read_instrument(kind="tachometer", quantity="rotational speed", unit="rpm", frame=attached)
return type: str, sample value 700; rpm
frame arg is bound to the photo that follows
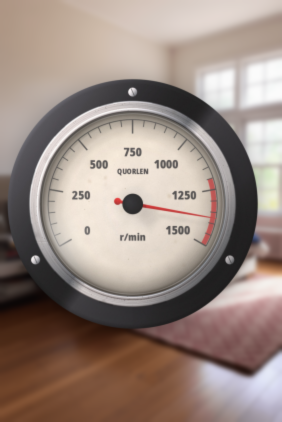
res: 1375; rpm
